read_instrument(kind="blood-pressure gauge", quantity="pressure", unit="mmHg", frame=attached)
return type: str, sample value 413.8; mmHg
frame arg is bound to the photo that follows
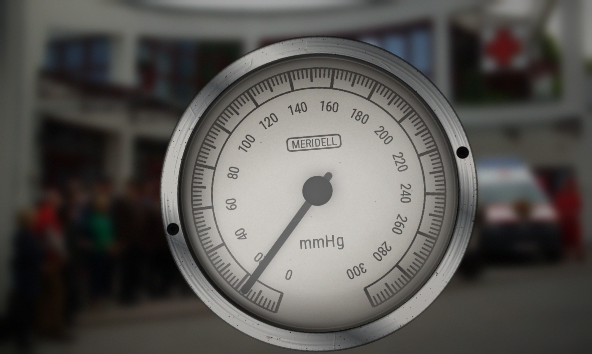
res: 16; mmHg
